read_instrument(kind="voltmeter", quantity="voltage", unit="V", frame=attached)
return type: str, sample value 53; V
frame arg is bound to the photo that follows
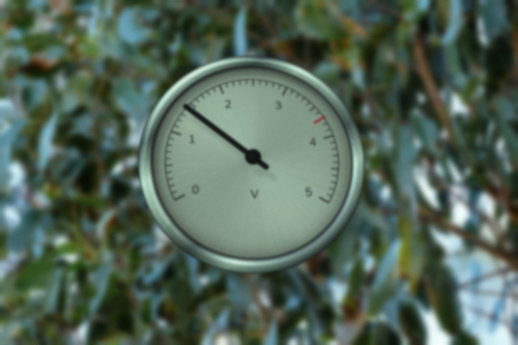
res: 1.4; V
